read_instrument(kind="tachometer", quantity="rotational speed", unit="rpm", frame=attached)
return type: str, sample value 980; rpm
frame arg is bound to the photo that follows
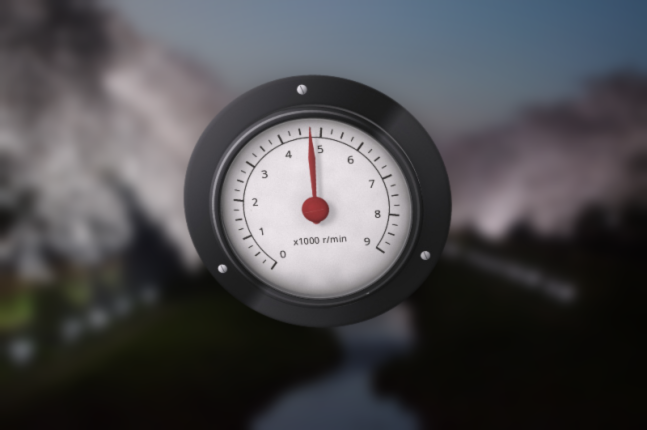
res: 4750; rpm
